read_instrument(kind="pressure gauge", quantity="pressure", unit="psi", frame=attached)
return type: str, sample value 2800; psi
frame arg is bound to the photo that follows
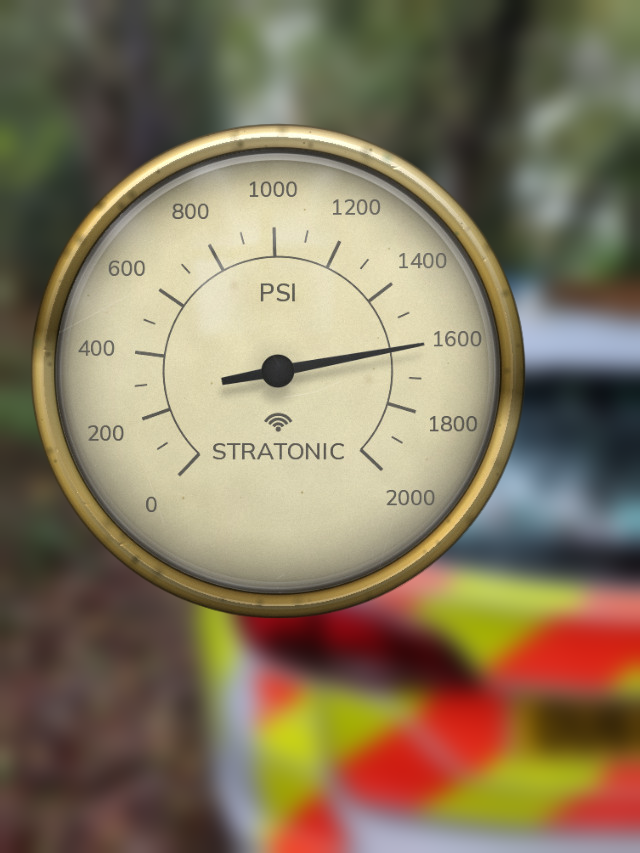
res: 1600; psi
